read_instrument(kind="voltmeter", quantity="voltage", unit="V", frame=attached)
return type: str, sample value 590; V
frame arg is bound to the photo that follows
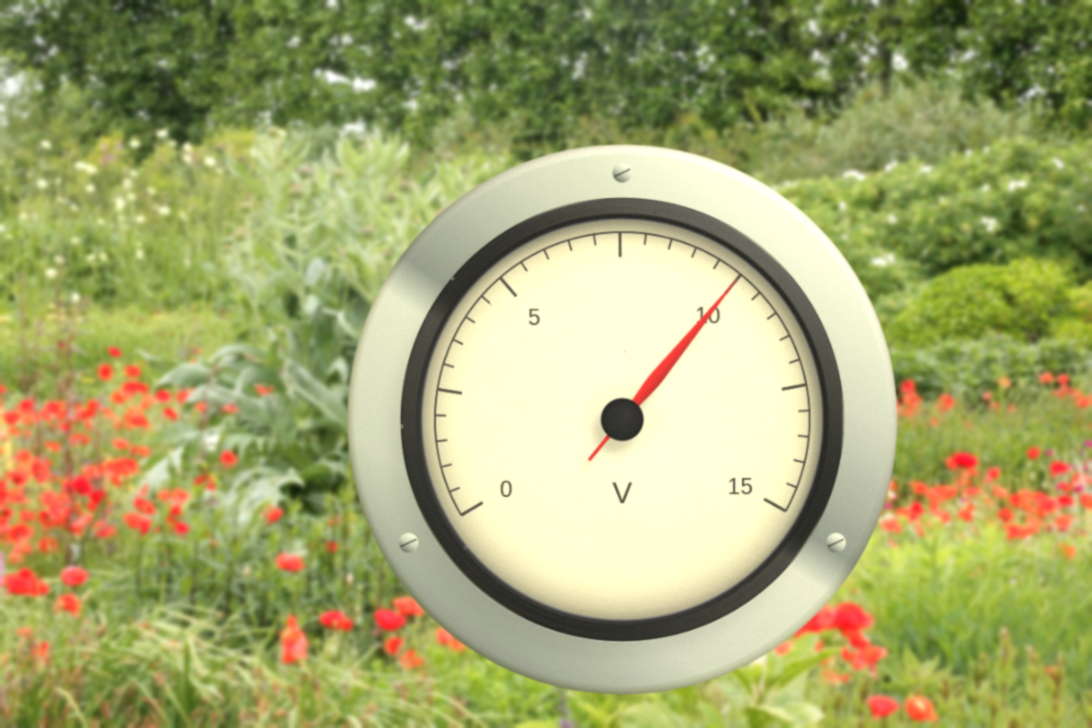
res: 10; V
